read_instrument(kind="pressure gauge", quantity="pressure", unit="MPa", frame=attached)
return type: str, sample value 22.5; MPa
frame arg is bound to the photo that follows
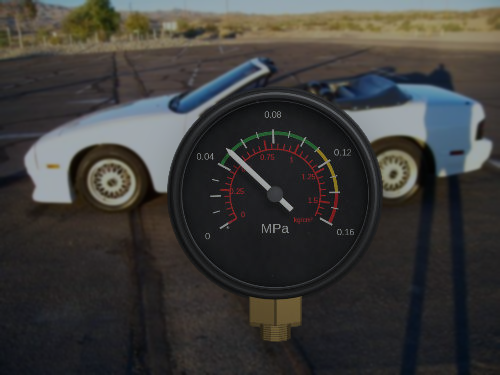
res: 0.05; MPa
